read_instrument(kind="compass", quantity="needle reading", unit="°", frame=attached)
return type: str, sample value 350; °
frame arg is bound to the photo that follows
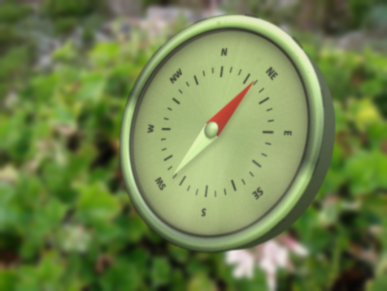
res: 40; °
